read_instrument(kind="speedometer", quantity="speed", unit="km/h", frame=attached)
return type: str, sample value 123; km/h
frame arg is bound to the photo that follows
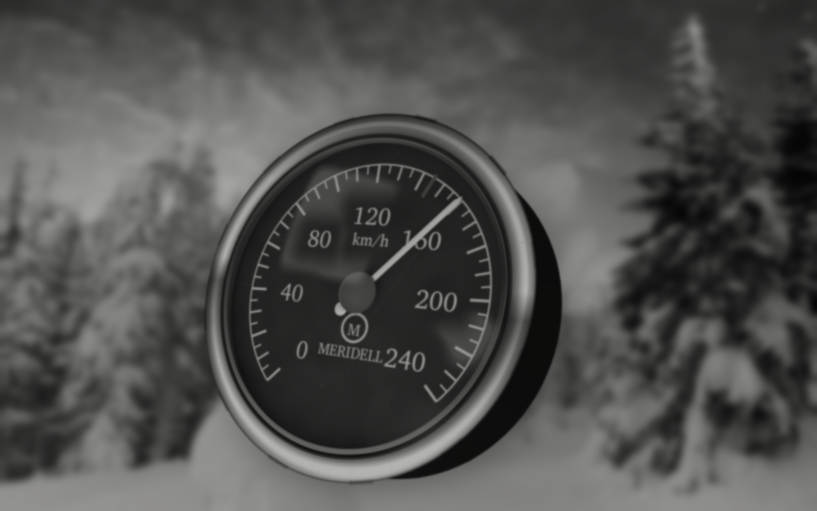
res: 160; km/h
